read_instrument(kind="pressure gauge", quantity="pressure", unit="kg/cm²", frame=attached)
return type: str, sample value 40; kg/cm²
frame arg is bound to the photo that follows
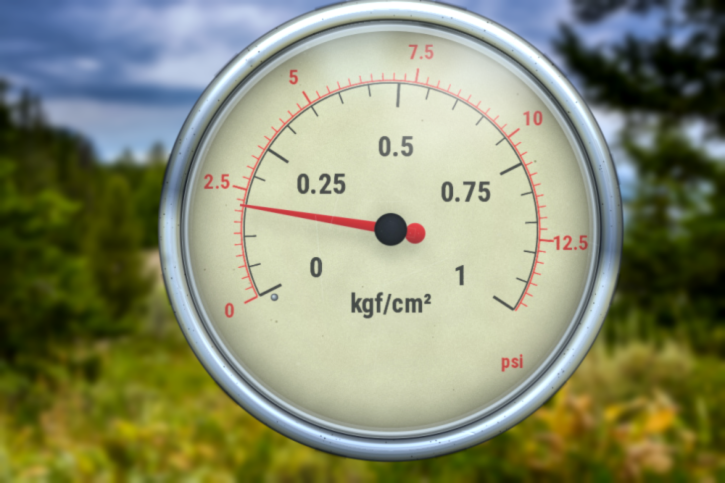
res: 0.15; kg/cm²
